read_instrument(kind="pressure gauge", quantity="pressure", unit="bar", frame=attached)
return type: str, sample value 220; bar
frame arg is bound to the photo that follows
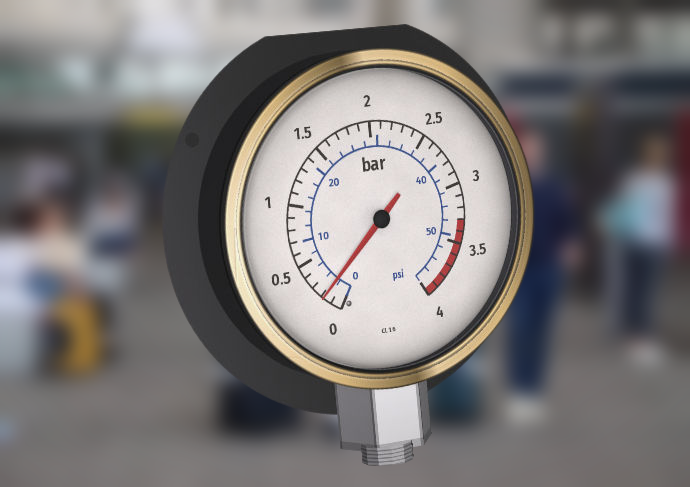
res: 0.2; bar
